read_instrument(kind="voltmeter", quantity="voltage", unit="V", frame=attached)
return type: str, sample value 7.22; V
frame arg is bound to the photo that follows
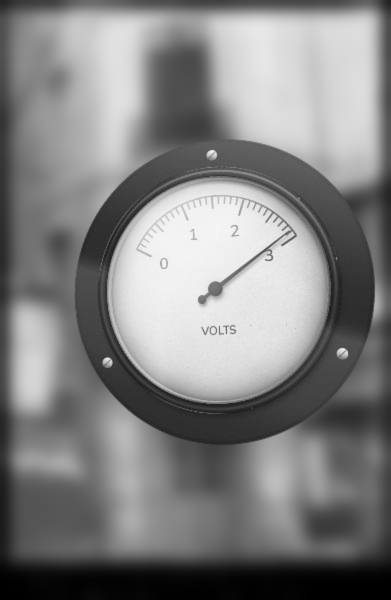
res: 2.9; V
